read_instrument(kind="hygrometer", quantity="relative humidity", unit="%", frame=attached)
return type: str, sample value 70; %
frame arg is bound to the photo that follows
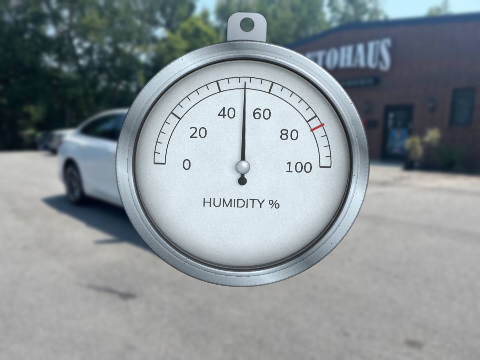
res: 50; %
